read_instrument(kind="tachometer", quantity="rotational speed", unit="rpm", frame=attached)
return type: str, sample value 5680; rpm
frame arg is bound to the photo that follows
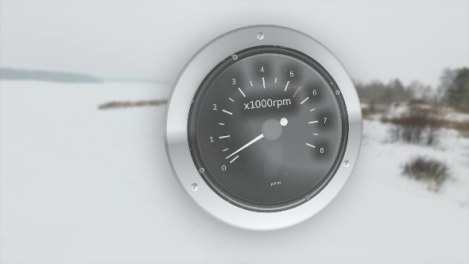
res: 250; rpm
